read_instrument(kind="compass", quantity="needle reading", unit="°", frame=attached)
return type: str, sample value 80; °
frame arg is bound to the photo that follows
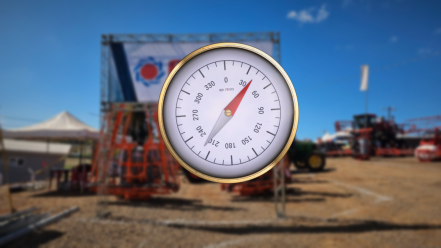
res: 40; °
